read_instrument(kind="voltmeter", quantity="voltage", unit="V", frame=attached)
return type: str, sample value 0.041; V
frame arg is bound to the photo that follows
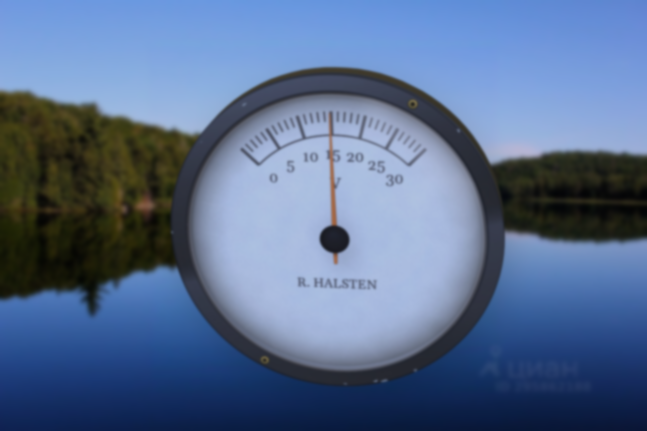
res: 15; V
